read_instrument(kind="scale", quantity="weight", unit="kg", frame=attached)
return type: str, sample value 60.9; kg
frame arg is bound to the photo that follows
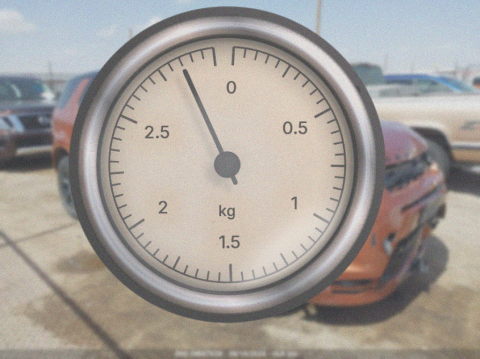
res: 2.85; kg
